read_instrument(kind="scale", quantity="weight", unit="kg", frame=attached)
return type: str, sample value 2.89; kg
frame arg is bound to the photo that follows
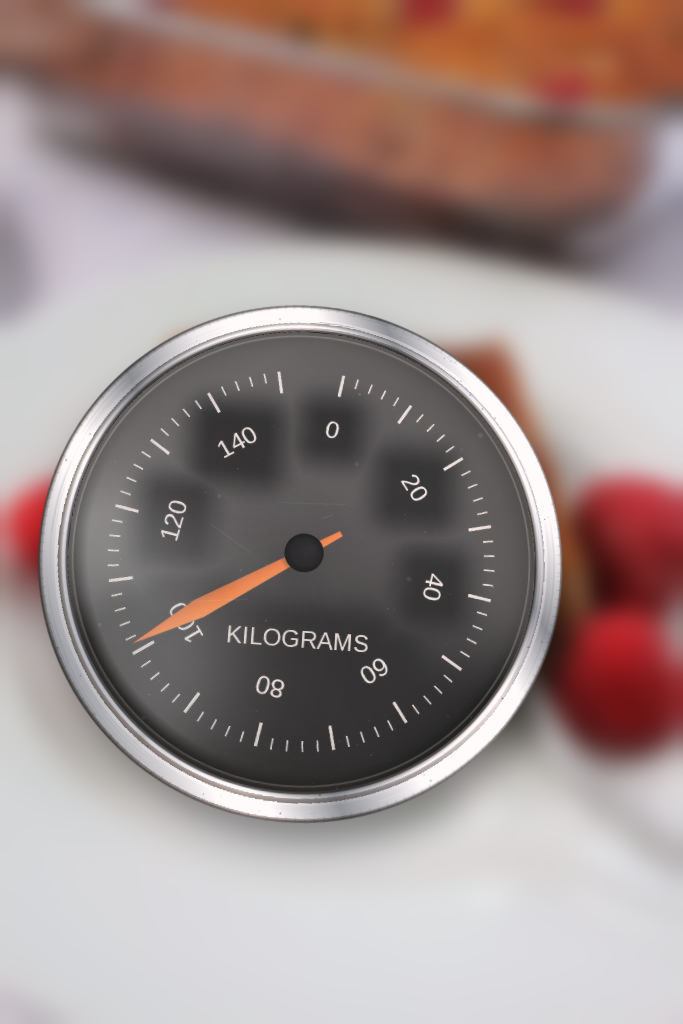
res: 101; kg
